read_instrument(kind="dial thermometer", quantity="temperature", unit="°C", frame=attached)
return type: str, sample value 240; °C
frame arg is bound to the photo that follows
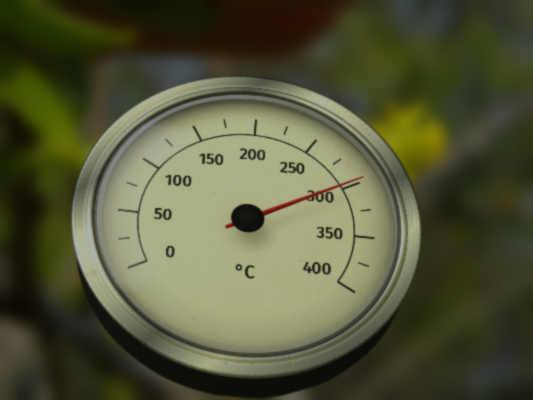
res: 300; °C
